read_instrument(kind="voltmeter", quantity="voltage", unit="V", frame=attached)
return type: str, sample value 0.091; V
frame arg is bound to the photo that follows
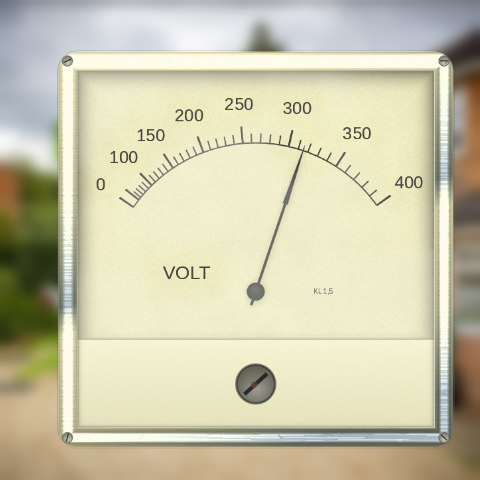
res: 315; V
